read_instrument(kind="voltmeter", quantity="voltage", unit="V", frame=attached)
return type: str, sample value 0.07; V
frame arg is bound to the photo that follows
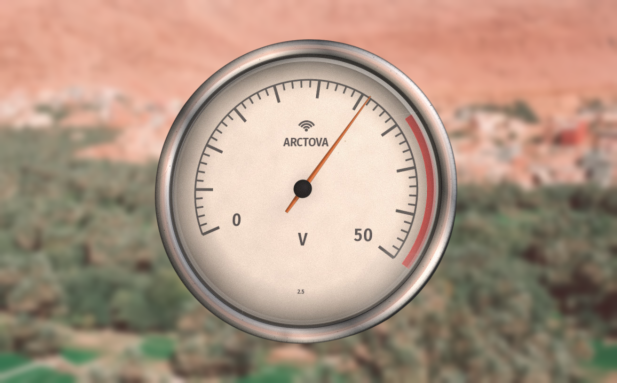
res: 31; V
